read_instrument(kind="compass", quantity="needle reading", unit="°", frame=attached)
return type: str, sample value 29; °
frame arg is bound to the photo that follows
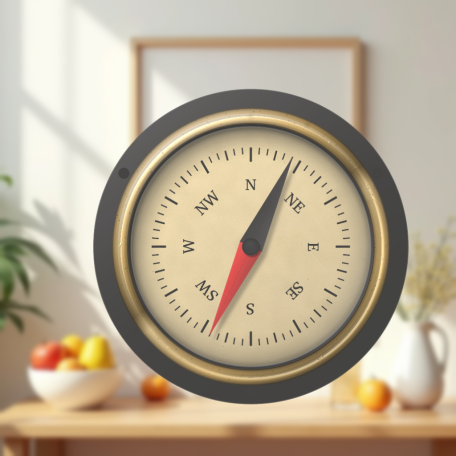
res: 205; °
